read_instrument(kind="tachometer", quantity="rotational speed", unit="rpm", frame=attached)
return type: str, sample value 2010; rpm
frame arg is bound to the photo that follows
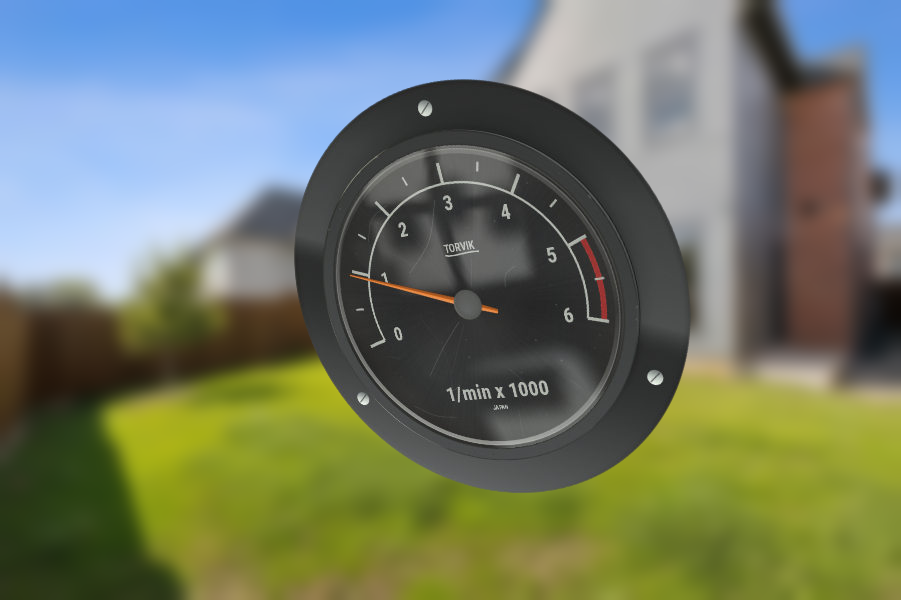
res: 1000; rpm
